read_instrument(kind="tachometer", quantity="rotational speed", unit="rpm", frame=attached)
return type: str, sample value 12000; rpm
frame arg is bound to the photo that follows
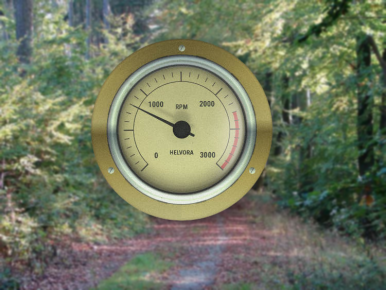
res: 800; rpm
